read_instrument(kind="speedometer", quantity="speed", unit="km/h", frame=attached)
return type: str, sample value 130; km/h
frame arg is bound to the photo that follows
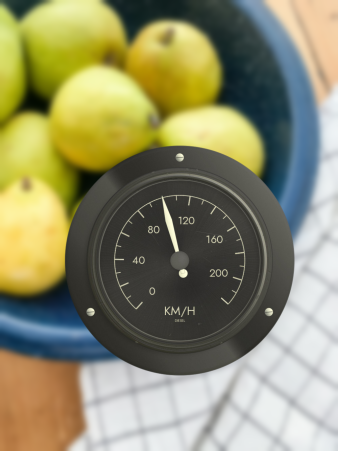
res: 100; km/h
